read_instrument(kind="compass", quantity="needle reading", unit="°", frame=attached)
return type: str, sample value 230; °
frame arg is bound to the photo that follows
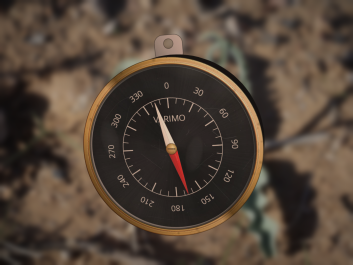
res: 165; °
